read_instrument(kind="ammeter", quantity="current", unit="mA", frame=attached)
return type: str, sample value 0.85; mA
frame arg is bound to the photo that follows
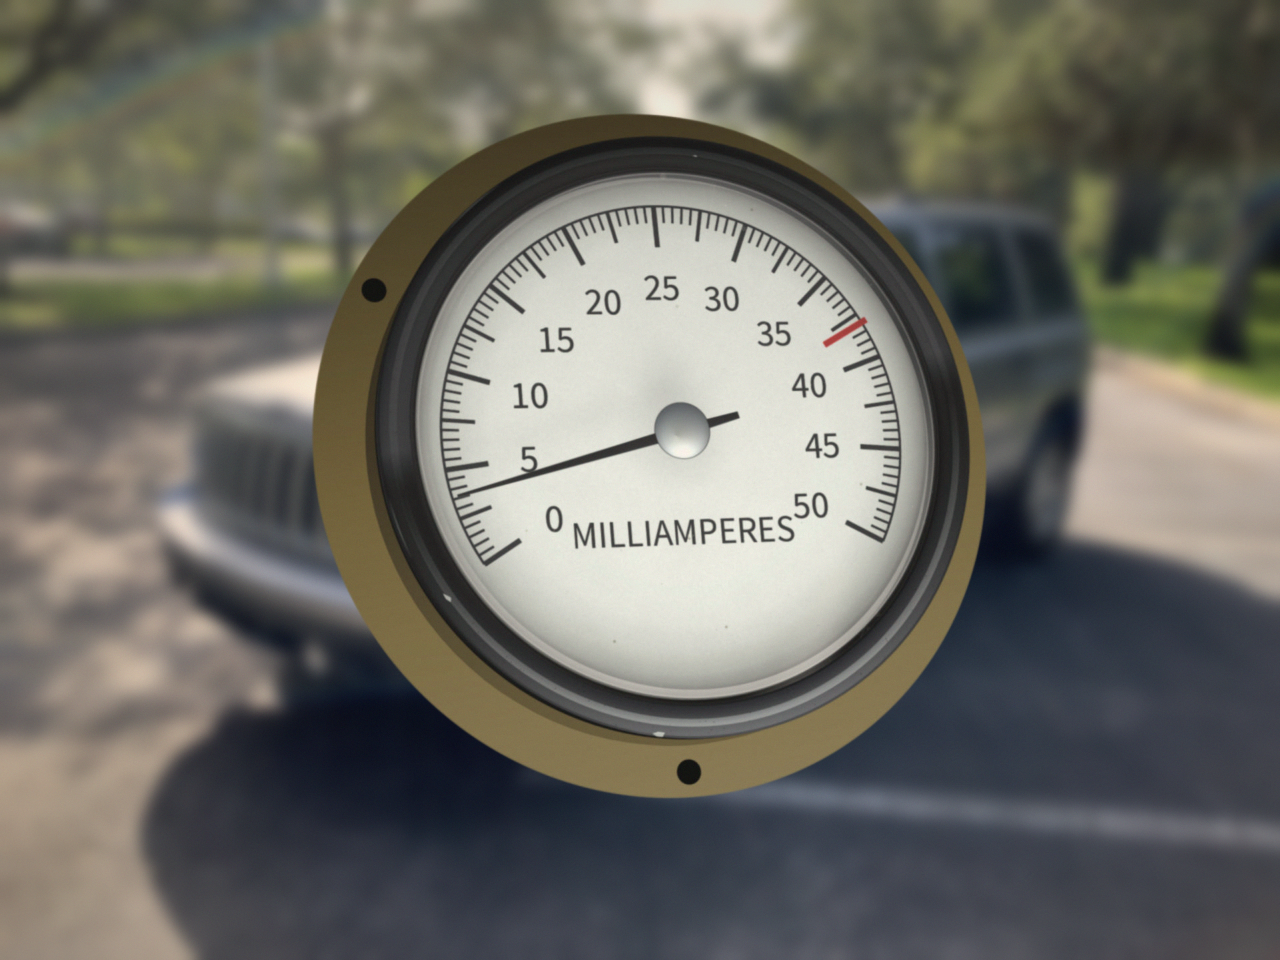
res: 3.5; mA
